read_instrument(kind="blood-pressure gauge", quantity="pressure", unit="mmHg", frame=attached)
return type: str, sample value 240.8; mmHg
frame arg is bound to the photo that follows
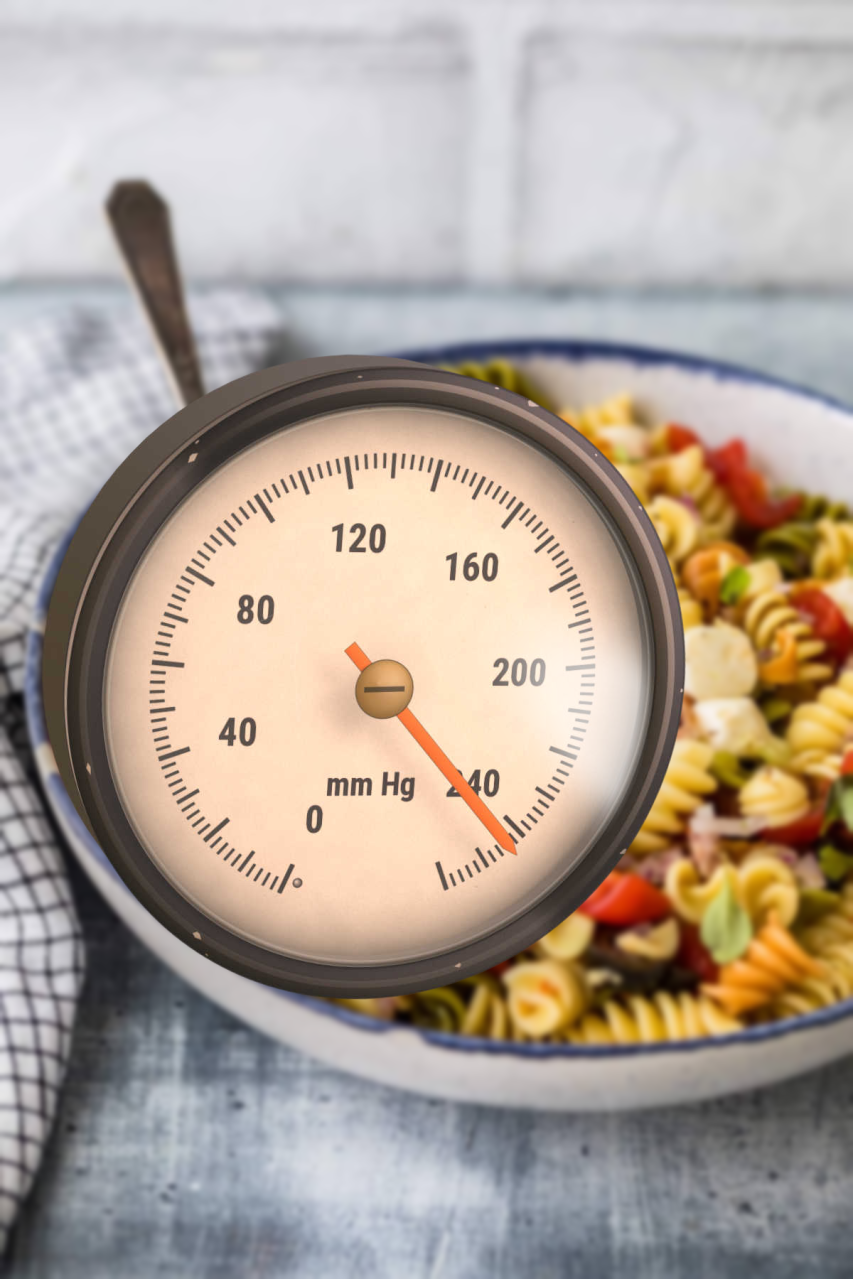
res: 244; mmHg
